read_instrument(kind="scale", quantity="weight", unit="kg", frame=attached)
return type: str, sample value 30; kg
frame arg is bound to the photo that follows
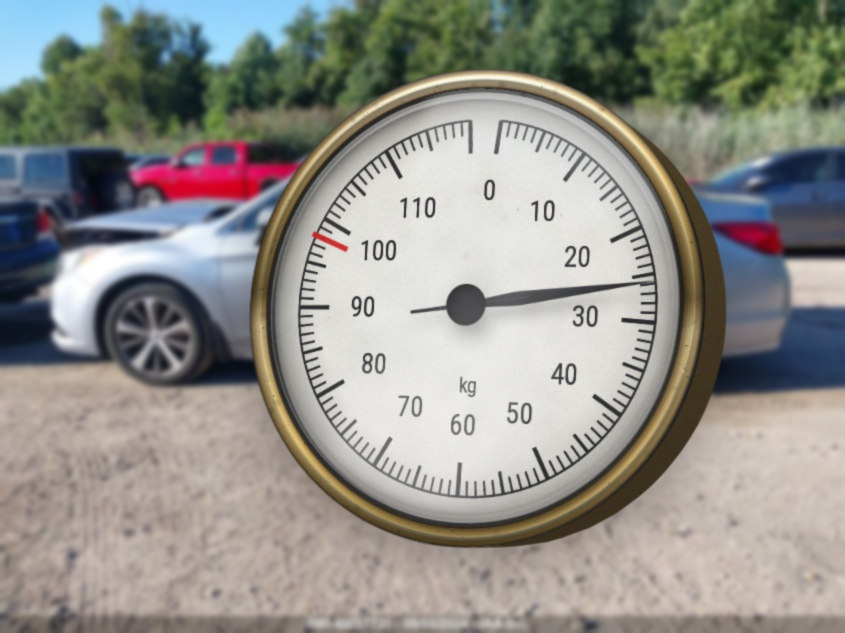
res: 26; kg
